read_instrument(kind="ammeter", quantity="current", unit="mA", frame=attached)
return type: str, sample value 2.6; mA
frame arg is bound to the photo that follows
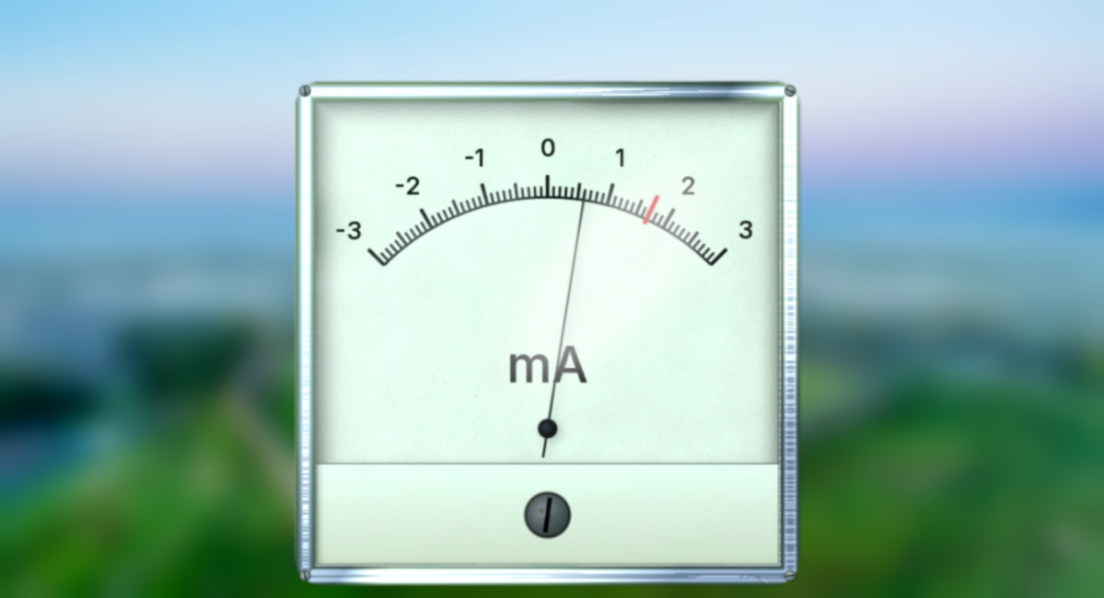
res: 0.6; mA
